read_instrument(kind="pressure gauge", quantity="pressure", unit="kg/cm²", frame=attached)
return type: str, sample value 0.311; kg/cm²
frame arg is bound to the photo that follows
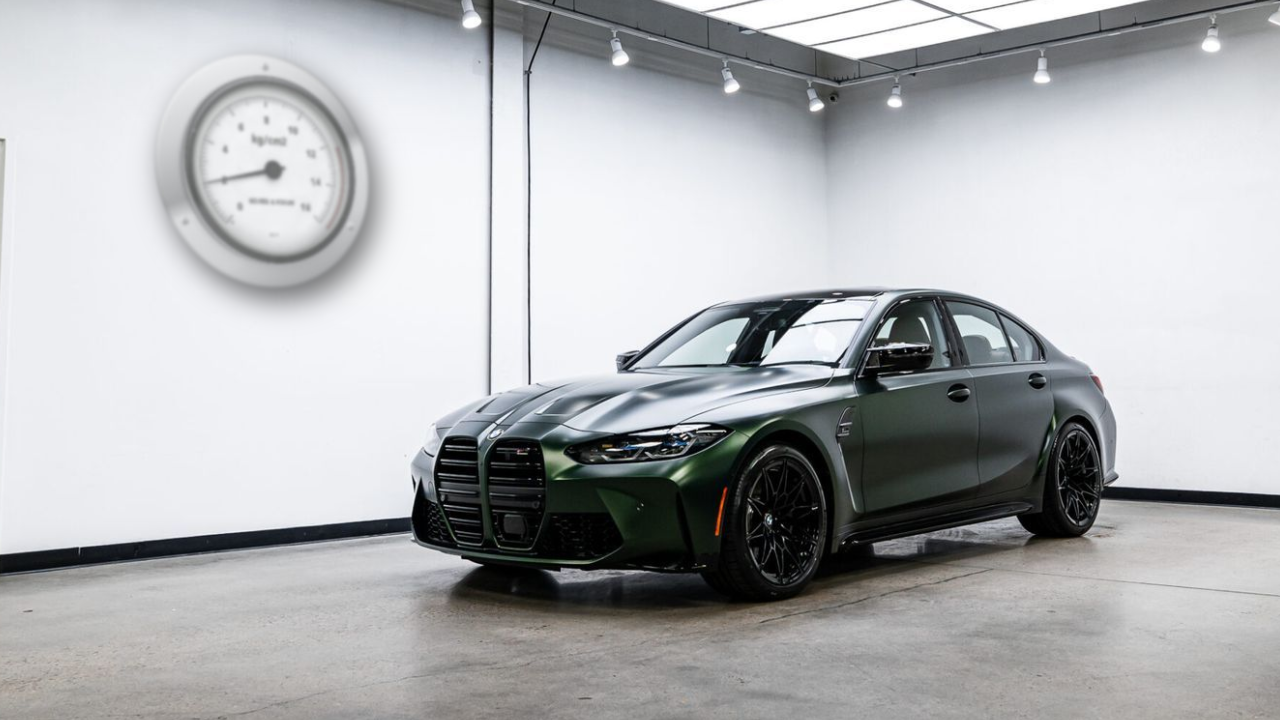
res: 2; kg/cm²
